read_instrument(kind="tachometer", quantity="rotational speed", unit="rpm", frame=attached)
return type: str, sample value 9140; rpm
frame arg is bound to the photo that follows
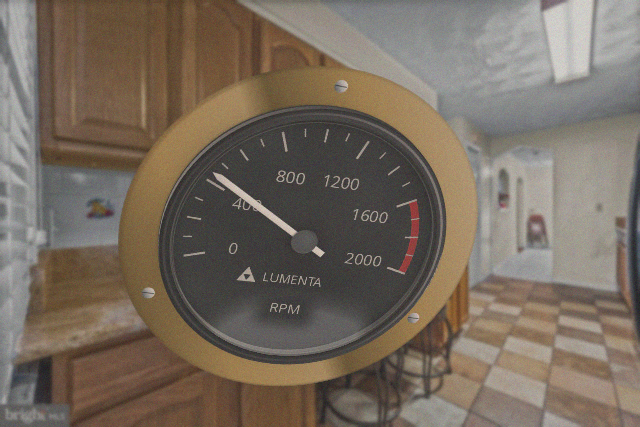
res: 450; rpm
